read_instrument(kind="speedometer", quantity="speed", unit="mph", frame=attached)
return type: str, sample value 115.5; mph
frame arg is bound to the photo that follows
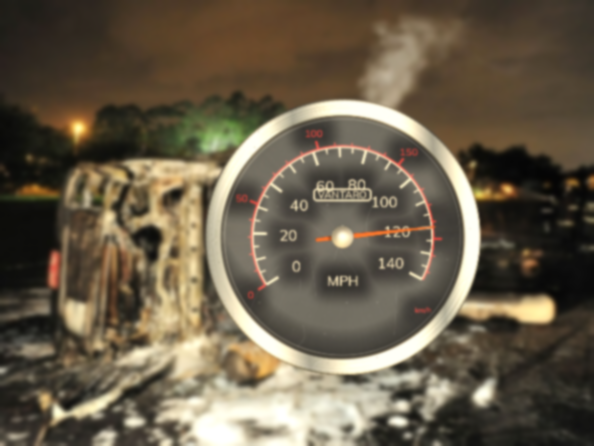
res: 120; mph
